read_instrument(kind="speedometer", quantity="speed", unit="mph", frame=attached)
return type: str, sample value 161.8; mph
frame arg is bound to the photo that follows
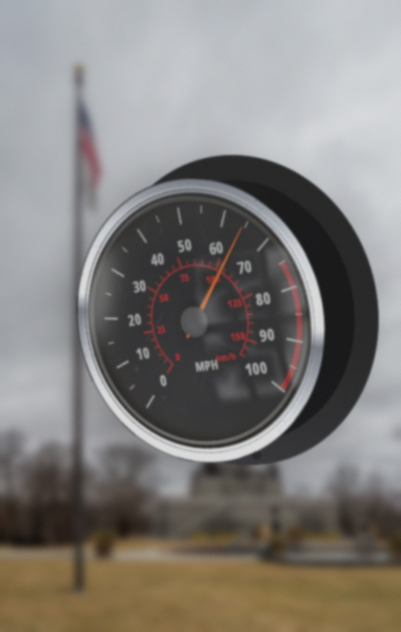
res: 65; mph
